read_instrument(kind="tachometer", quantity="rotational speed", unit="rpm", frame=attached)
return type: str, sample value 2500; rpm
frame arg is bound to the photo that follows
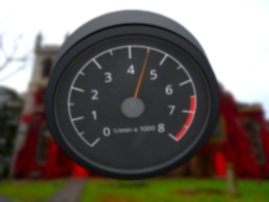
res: 4500; rpm
